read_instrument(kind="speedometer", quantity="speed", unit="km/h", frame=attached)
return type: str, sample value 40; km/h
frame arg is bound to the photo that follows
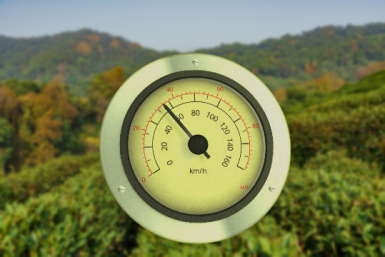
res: 55; km/h
